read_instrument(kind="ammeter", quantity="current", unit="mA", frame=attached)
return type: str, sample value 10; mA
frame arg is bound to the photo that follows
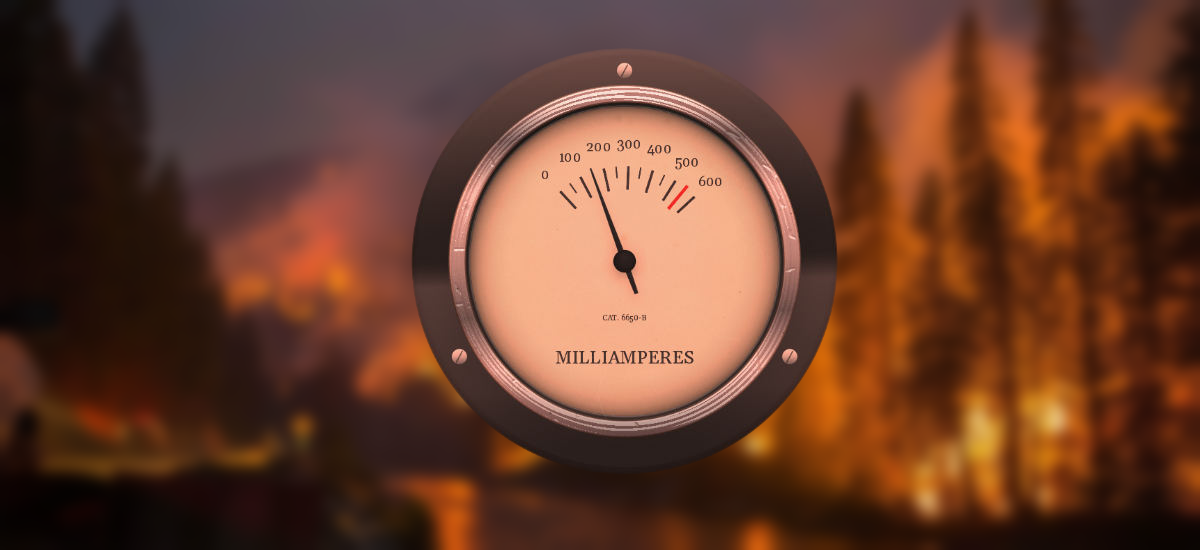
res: 150; mA
